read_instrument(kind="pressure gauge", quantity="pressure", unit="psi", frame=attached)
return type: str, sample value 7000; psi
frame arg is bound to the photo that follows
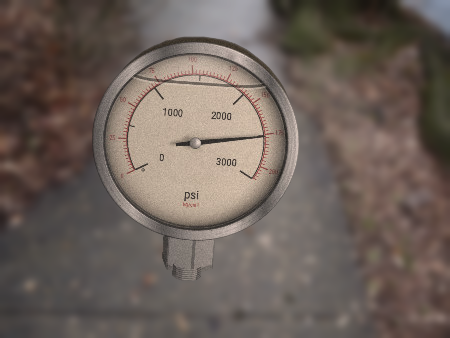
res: 2500; psi
